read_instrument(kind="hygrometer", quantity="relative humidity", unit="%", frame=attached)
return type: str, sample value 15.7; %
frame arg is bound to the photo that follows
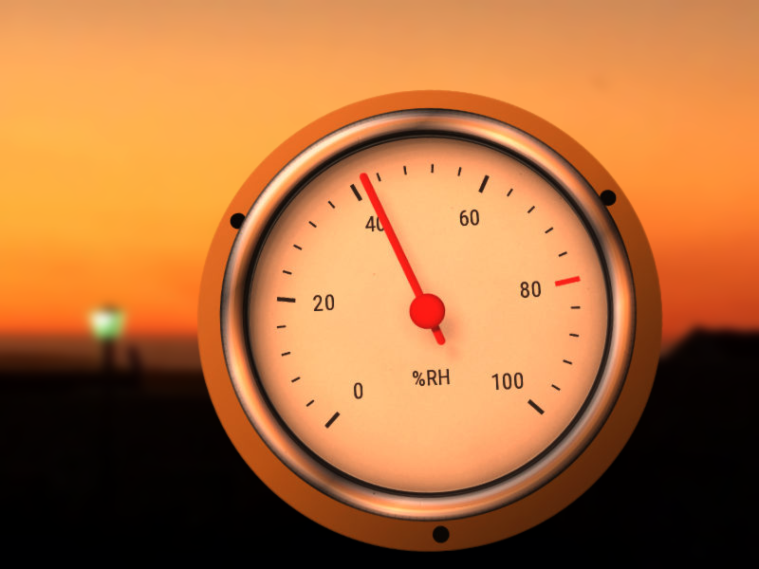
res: 42; %
